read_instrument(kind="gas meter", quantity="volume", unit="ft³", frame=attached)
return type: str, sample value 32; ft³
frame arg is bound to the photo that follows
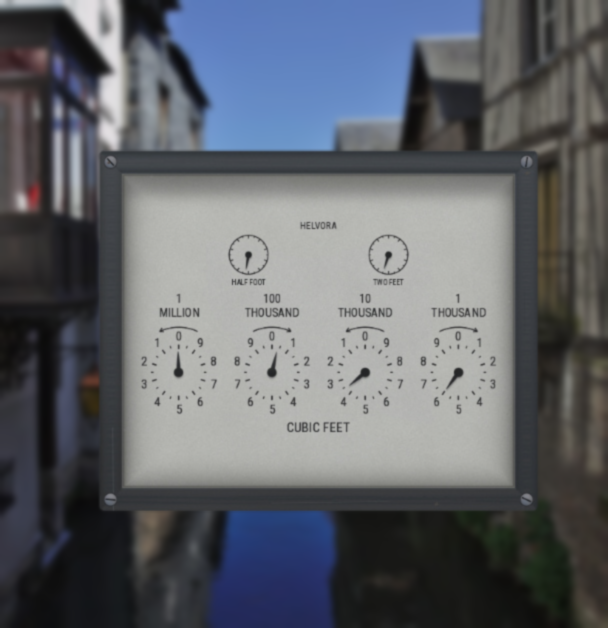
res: 3600; ft³
